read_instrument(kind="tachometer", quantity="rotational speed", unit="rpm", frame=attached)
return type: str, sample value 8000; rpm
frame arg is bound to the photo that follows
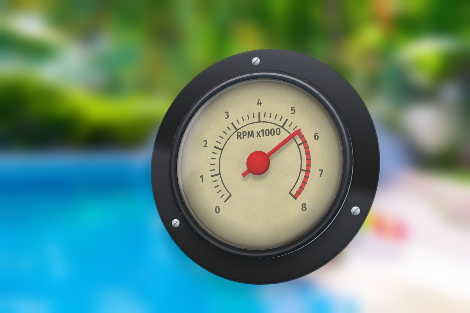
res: 5600; rpm
